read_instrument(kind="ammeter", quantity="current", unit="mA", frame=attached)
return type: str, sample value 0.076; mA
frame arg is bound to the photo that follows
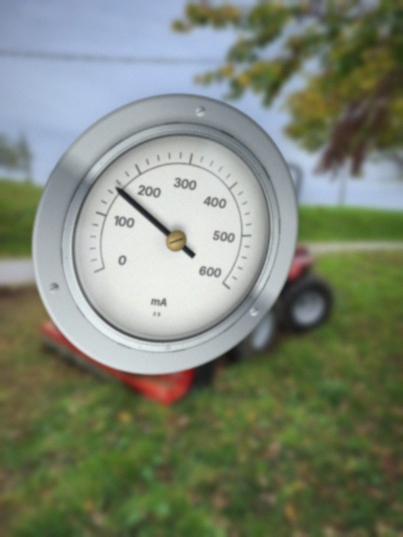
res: 150; mA
